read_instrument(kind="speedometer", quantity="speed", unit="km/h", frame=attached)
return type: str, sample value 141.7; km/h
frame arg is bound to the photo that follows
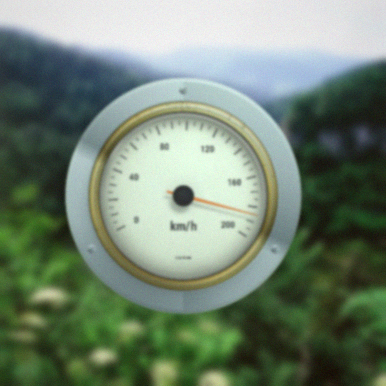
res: 185; km/h
